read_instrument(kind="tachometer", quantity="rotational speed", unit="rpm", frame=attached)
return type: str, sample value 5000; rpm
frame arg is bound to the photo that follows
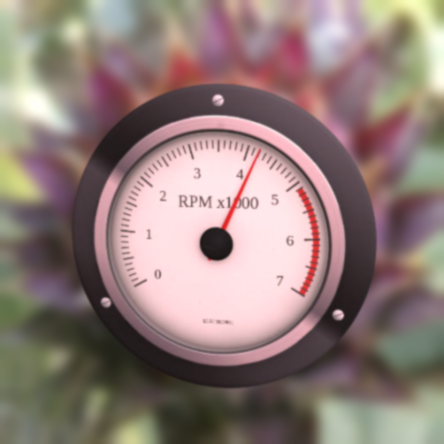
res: 4200; rpm
